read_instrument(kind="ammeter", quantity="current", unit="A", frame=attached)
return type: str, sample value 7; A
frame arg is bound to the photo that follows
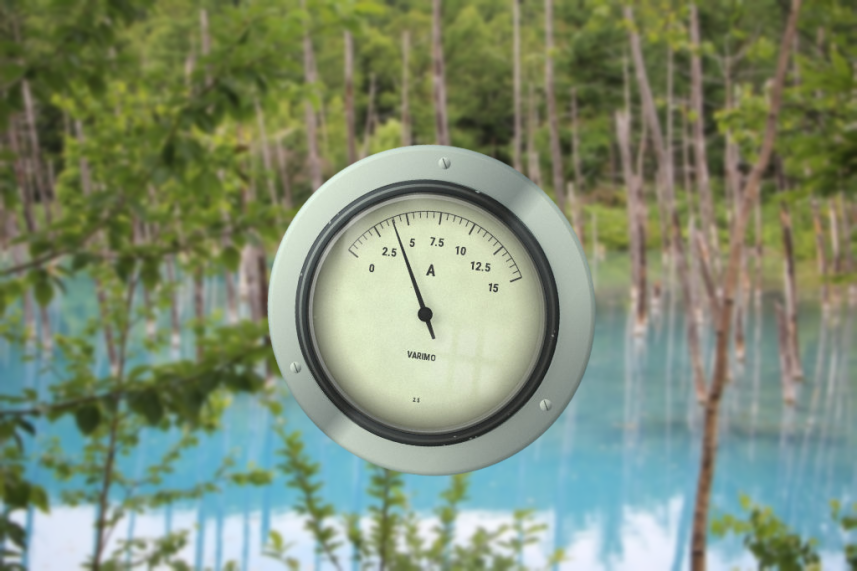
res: 4; A
